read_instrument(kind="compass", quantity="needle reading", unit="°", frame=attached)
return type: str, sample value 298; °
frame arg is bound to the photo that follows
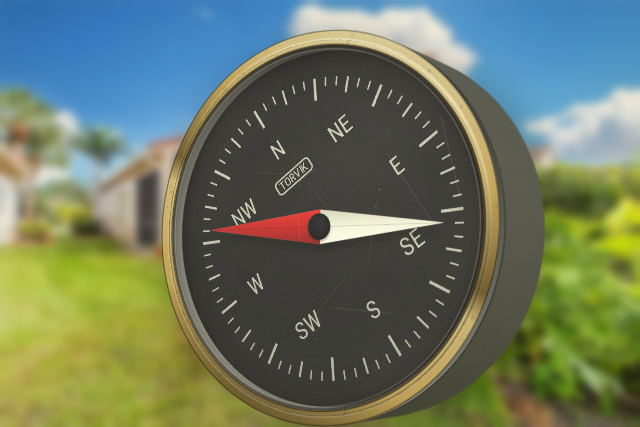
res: 305; °
